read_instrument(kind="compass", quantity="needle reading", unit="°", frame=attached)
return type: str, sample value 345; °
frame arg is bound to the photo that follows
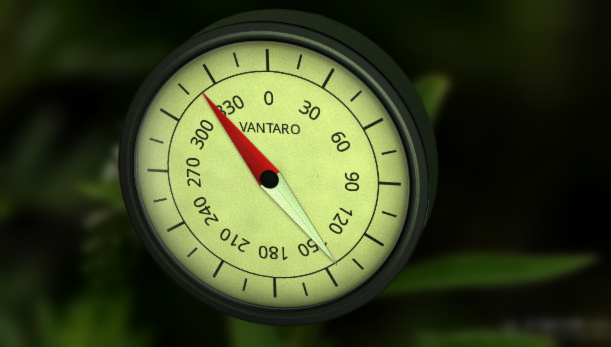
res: 322.5; °
